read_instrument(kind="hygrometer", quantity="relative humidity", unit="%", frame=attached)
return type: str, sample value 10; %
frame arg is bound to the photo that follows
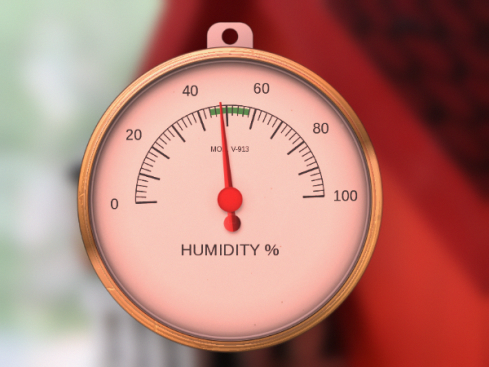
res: 48; %
